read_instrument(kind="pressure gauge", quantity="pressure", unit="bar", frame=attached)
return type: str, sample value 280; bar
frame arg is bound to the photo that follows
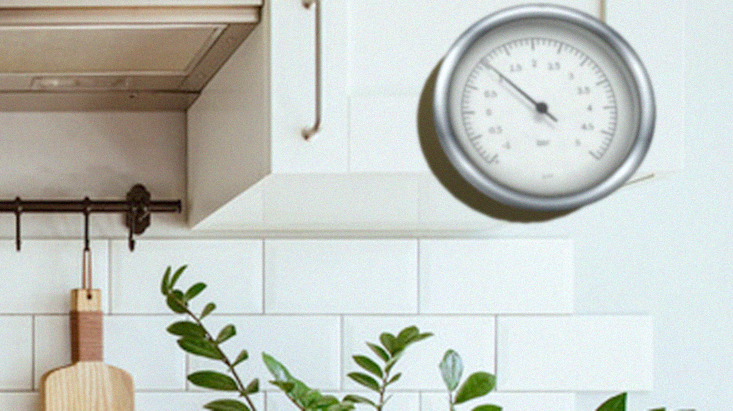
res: 1; bar
